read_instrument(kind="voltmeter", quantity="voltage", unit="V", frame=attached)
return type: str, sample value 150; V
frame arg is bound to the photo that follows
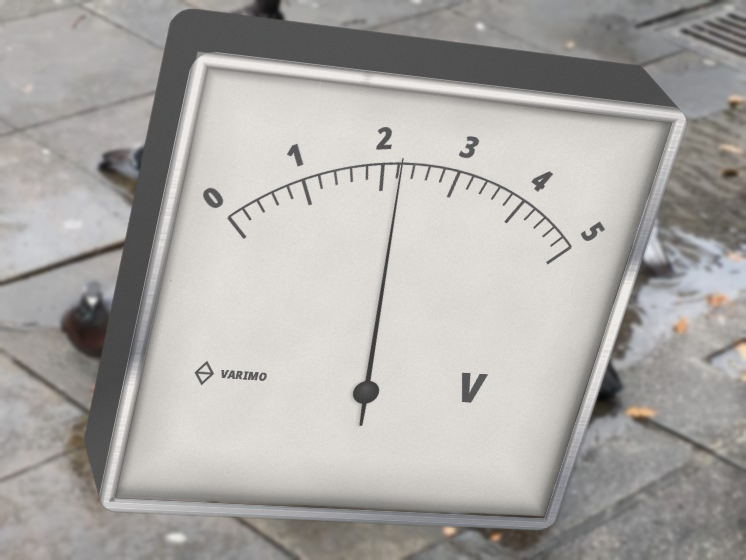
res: 2.2; V
